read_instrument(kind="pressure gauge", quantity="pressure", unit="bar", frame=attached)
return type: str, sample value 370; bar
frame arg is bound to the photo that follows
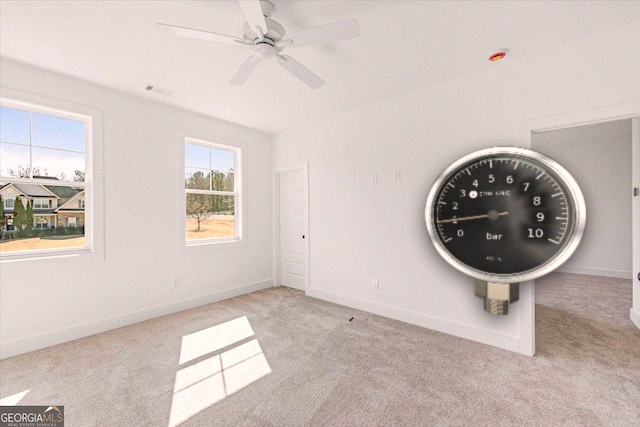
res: 1; bar
